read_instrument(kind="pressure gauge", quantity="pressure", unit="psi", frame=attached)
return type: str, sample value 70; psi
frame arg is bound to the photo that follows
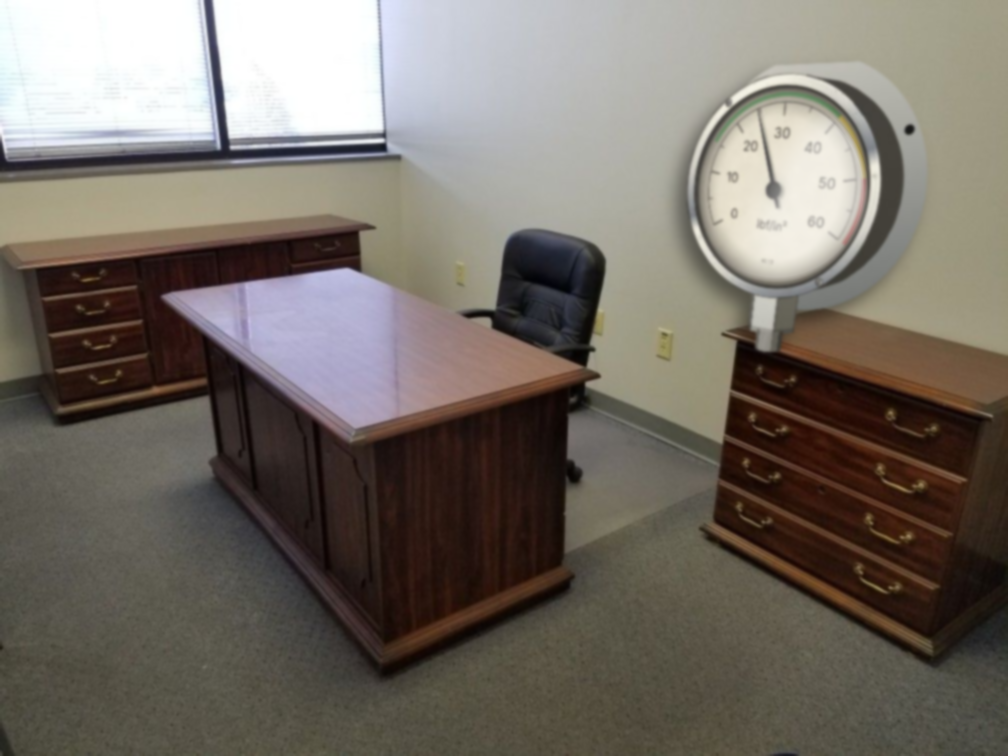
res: 25; psi
